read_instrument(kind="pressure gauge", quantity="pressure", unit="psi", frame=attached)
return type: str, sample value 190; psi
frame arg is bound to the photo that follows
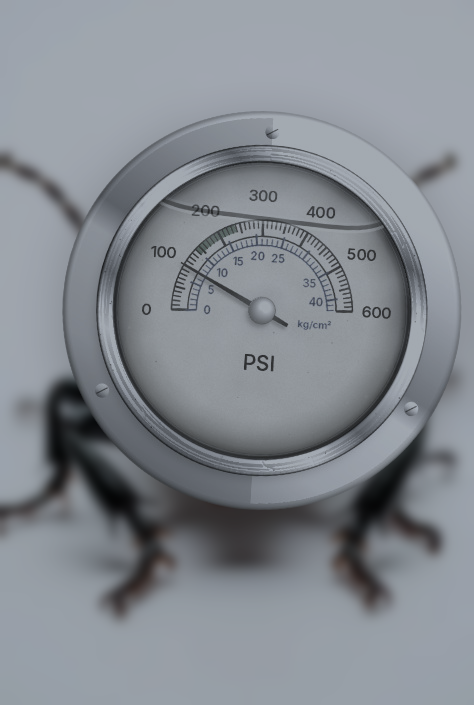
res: 100; psi
